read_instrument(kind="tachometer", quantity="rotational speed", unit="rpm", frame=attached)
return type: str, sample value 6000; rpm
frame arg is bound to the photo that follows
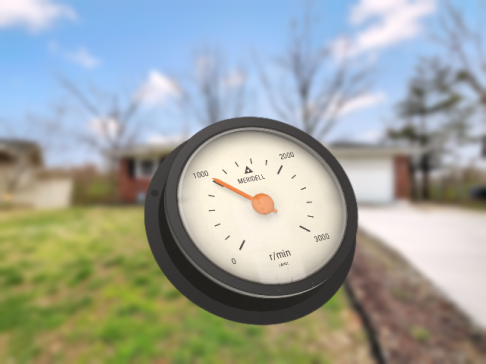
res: 1000; rpm
